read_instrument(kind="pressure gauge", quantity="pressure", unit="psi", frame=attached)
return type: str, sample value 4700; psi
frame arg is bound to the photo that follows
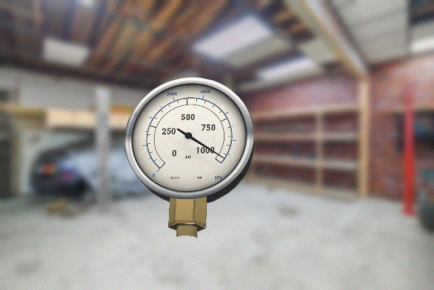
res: 975; psi
